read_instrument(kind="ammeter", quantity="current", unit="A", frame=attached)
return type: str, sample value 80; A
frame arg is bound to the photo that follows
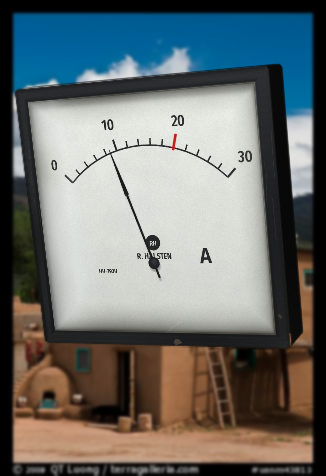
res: 9; A
